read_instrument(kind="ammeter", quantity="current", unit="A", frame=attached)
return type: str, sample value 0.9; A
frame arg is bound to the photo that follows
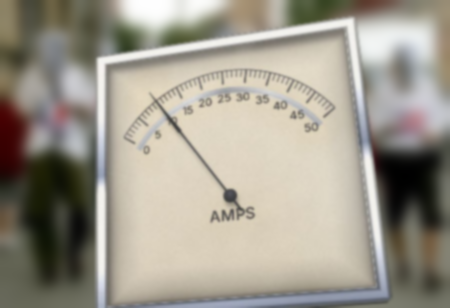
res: 10; A
